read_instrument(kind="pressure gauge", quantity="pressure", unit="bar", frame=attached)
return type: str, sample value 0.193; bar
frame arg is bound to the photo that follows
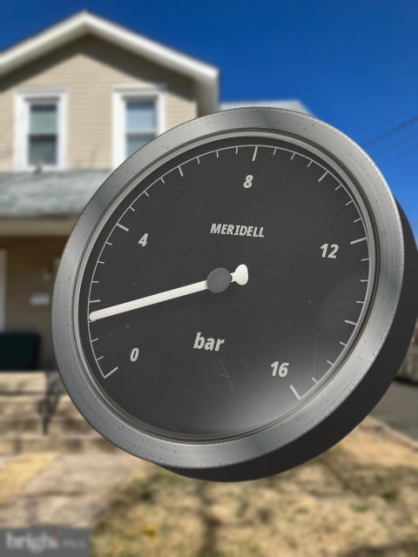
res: 1.5; bar
